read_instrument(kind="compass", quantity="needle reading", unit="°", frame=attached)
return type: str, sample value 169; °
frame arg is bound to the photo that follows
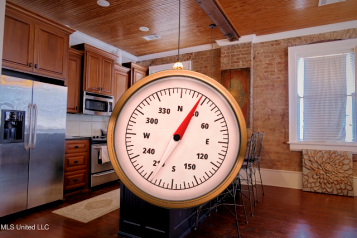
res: 25; °
